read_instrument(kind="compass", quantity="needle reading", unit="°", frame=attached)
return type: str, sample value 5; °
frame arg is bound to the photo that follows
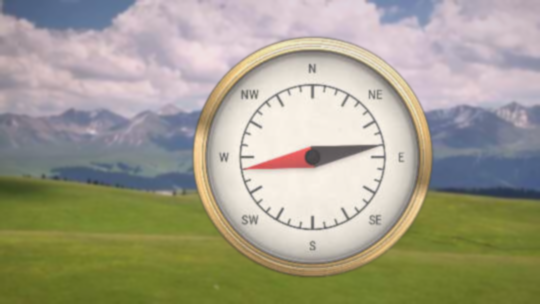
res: 260; °
